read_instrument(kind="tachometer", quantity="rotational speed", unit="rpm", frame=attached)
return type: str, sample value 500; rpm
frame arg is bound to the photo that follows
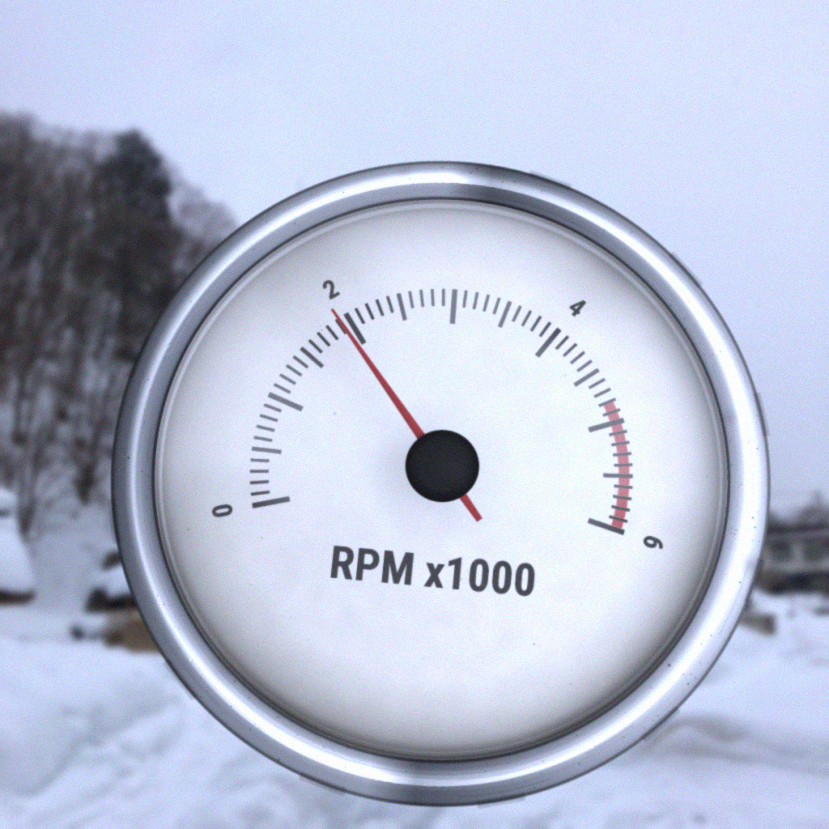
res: 1900; rpm
